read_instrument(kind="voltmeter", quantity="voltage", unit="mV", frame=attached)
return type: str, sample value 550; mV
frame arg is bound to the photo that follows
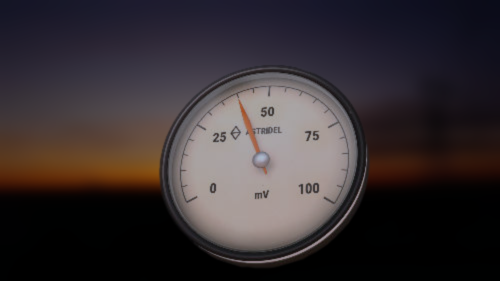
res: 40; mV
